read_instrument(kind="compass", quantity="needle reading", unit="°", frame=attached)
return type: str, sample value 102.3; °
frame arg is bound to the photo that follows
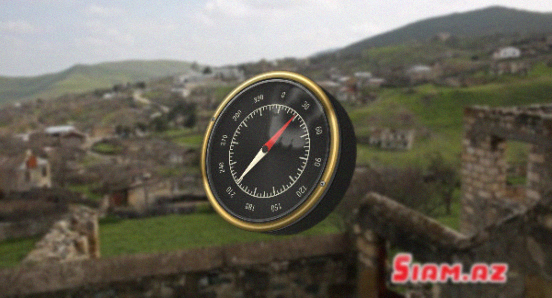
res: 30; °
